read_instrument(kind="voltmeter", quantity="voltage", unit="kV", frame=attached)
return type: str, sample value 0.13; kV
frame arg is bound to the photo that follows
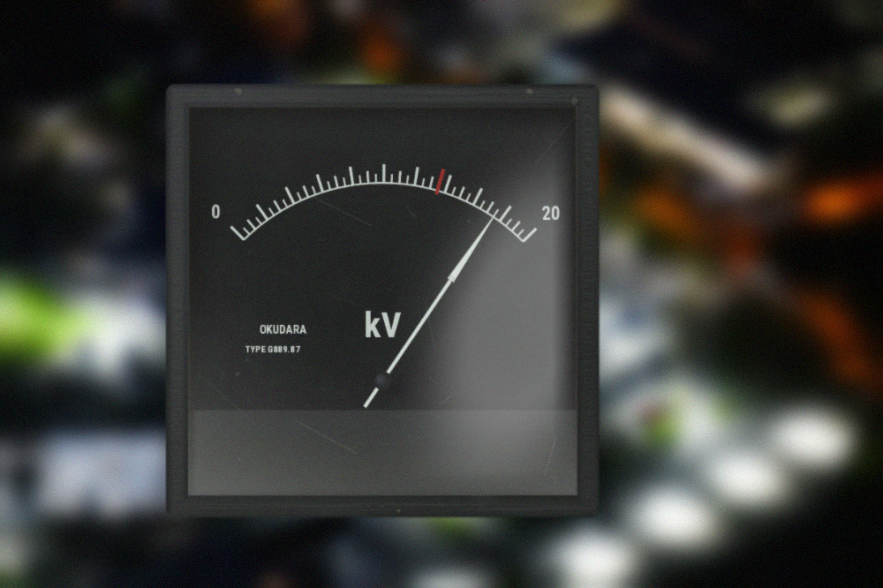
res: 17.5; kV
